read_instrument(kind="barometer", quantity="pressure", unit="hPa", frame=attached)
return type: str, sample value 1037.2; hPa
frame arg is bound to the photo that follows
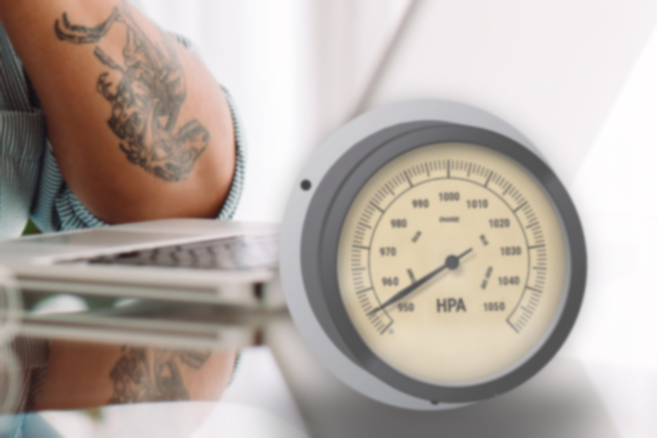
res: 955; hPa
